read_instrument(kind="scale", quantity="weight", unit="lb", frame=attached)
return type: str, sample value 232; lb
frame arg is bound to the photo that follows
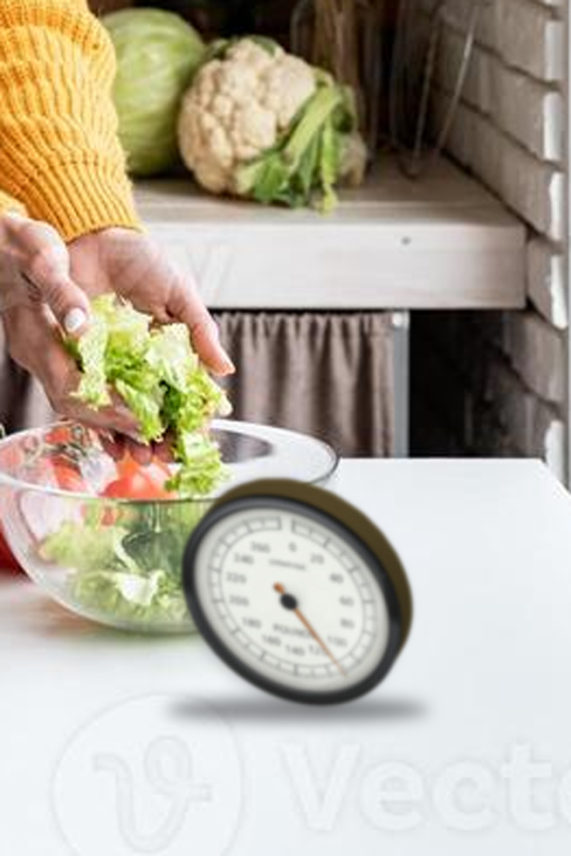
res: 110; lb
